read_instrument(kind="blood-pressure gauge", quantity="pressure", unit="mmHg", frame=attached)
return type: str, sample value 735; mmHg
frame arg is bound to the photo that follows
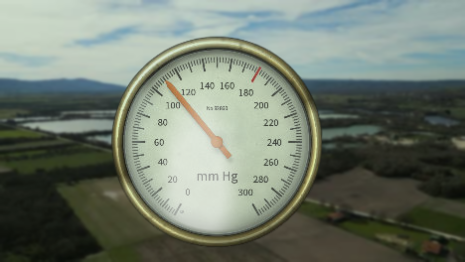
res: 110; mmHg
